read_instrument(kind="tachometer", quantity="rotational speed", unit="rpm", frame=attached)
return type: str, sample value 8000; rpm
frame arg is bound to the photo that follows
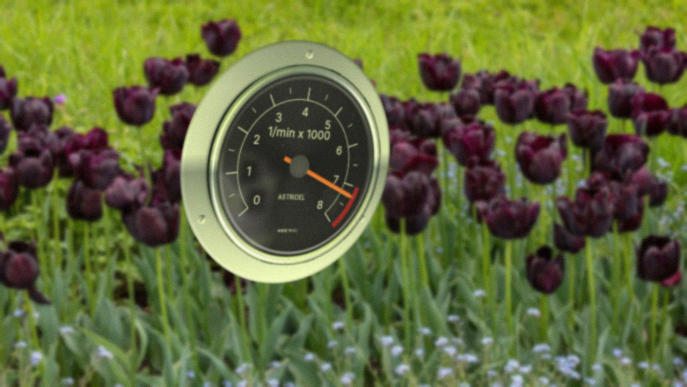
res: 7250; rpm
